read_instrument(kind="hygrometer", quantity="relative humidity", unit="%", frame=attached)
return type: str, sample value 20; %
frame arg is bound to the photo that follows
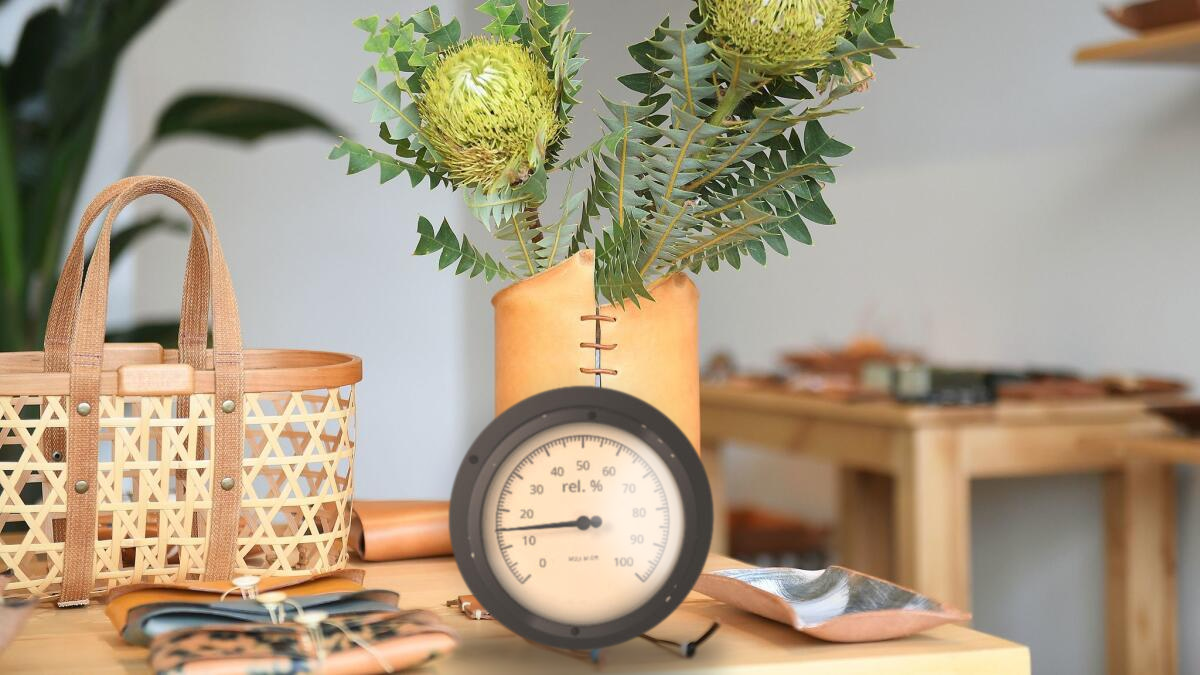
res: 15; %
